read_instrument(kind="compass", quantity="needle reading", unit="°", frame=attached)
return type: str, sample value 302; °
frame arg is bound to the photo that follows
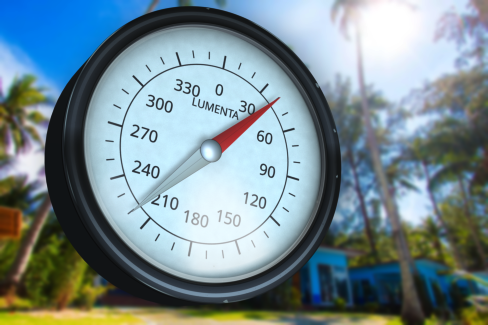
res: 40; °
